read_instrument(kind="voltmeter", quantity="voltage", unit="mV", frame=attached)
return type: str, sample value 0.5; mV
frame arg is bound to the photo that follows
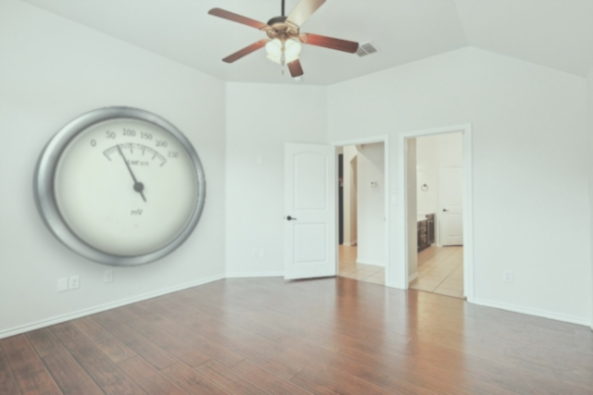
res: 50; mV
